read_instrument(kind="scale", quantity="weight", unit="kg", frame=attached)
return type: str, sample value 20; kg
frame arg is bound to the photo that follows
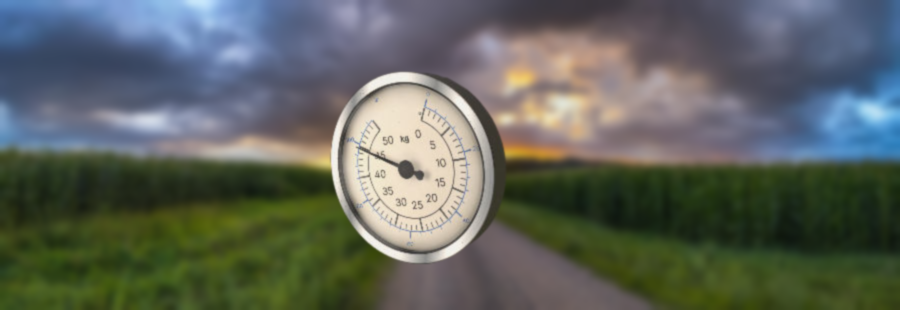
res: 45; kg
